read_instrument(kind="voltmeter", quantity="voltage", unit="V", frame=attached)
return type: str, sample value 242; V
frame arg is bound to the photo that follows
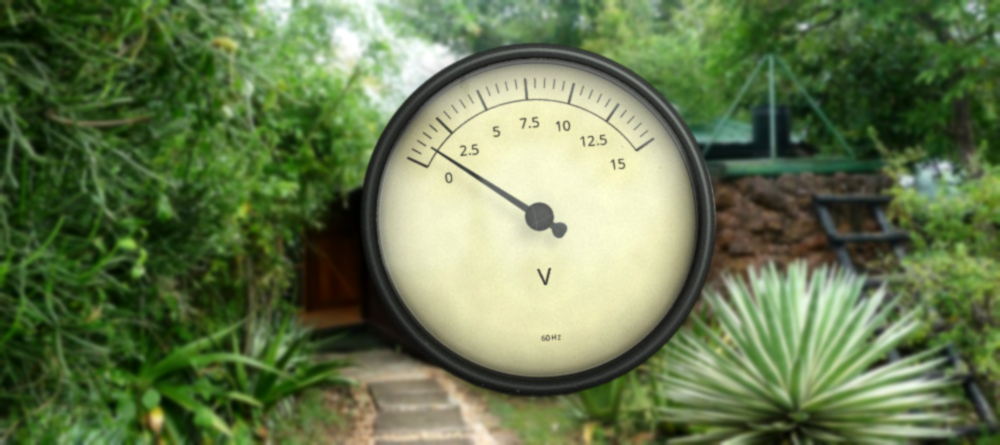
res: 1; V
